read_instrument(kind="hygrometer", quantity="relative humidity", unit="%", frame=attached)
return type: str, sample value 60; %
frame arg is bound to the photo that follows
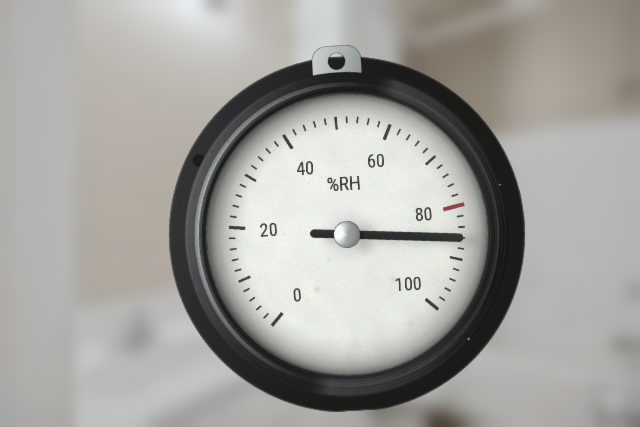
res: 86; %
